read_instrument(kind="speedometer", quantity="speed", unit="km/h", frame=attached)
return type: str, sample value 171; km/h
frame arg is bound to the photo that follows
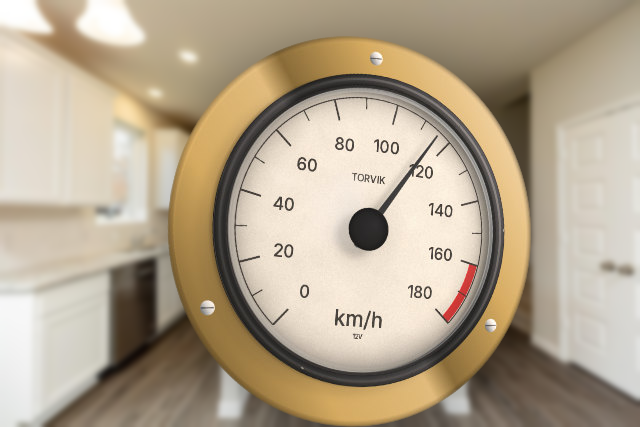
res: 115; km/h
